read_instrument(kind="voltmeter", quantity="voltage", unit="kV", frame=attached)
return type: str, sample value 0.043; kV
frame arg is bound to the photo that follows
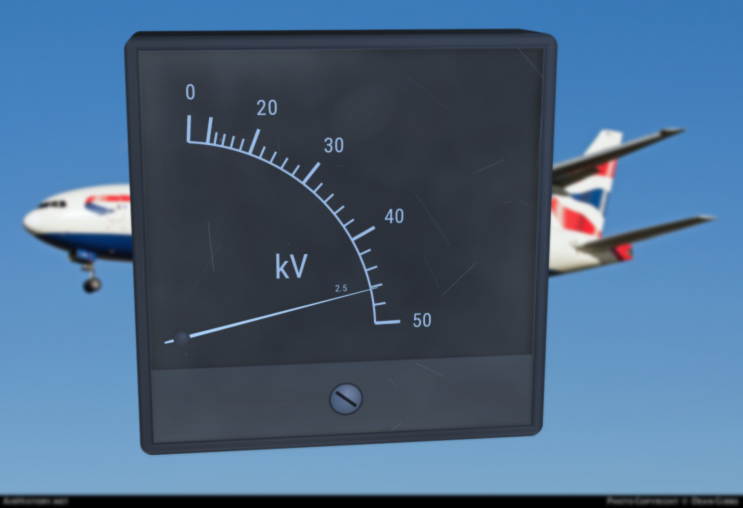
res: 46; kV
